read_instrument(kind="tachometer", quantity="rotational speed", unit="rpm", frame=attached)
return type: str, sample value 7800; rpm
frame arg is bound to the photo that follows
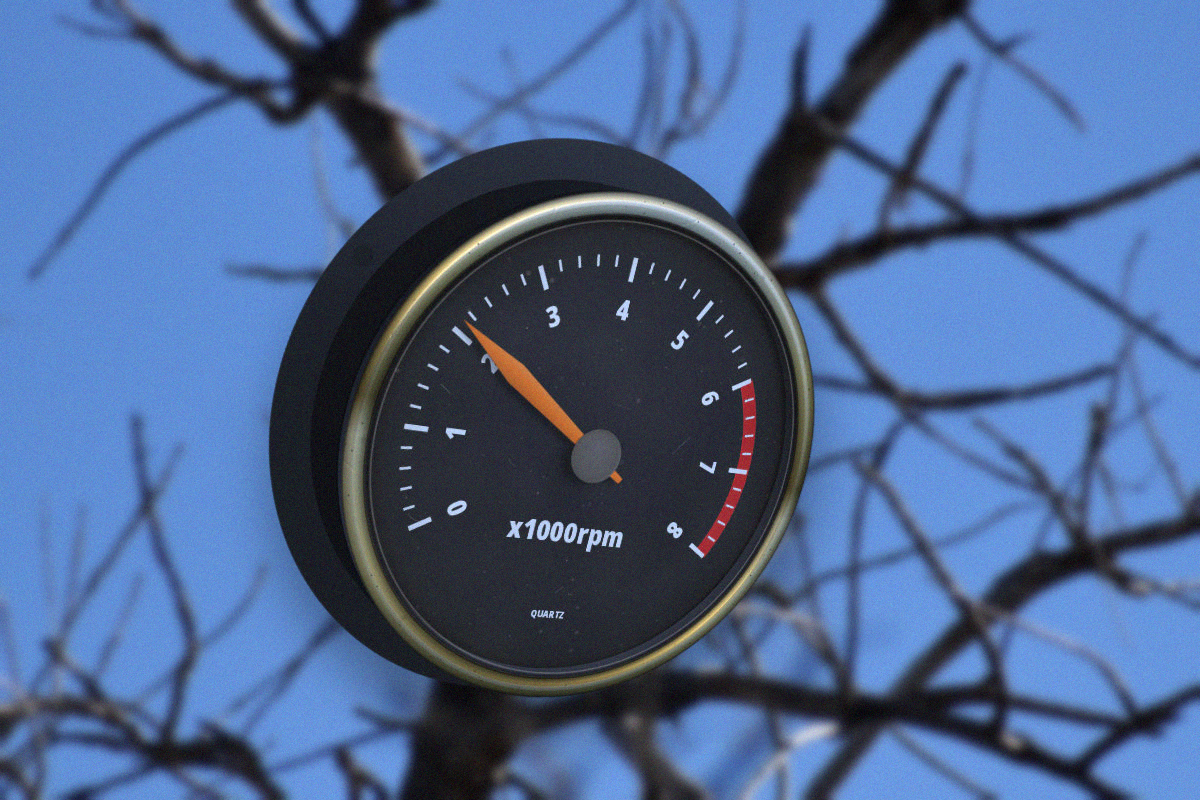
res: 2100; rpm
